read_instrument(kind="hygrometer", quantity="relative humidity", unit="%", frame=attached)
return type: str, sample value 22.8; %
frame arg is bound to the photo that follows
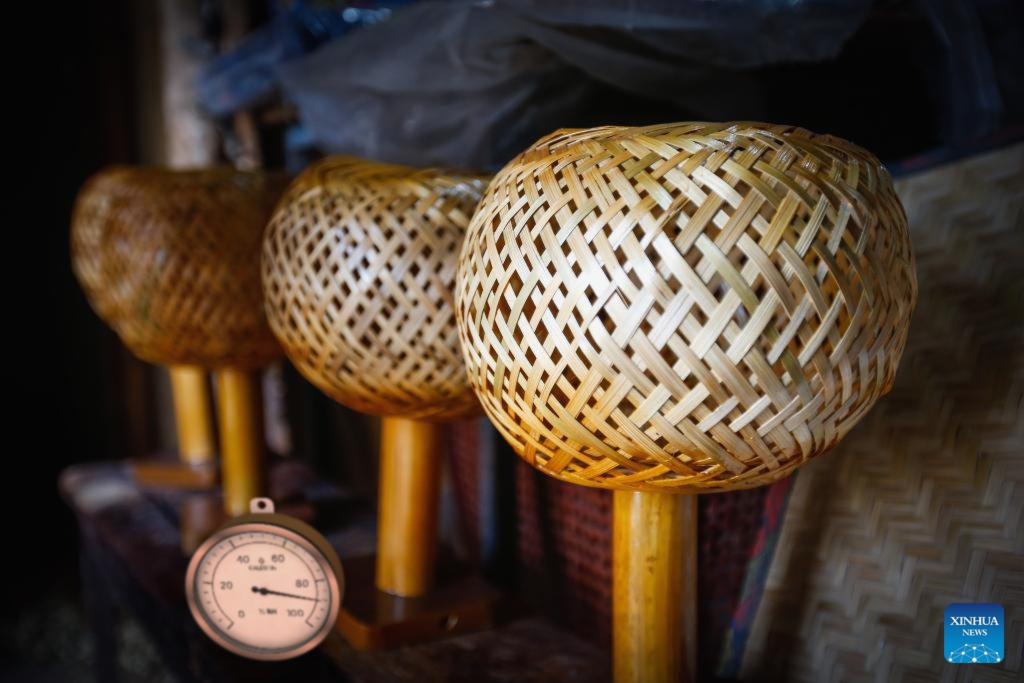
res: 88; %
